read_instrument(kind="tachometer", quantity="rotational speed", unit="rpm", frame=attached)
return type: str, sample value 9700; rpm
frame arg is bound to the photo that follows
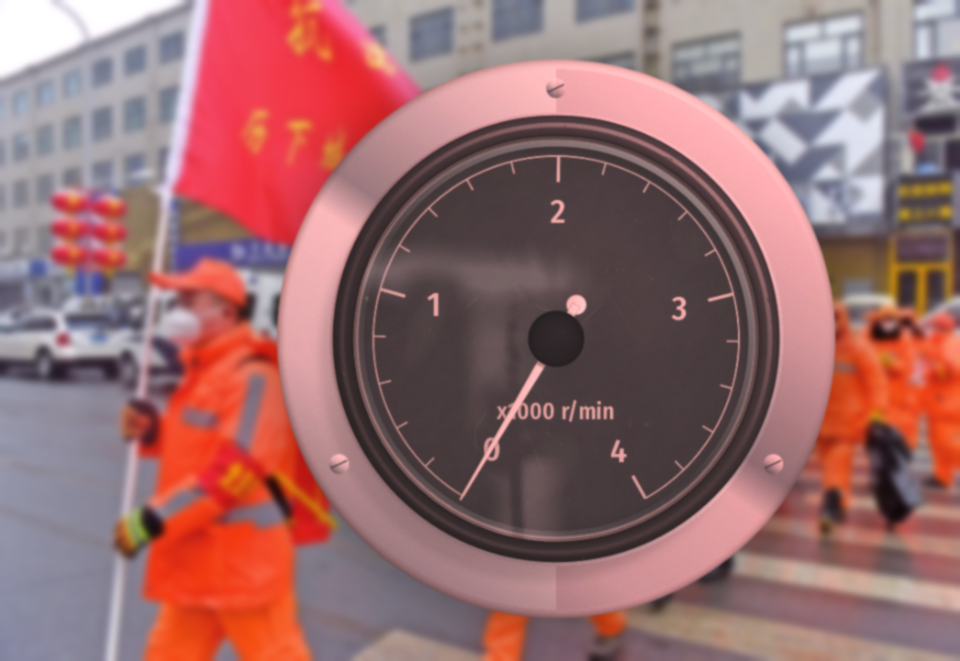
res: 0; rpm
